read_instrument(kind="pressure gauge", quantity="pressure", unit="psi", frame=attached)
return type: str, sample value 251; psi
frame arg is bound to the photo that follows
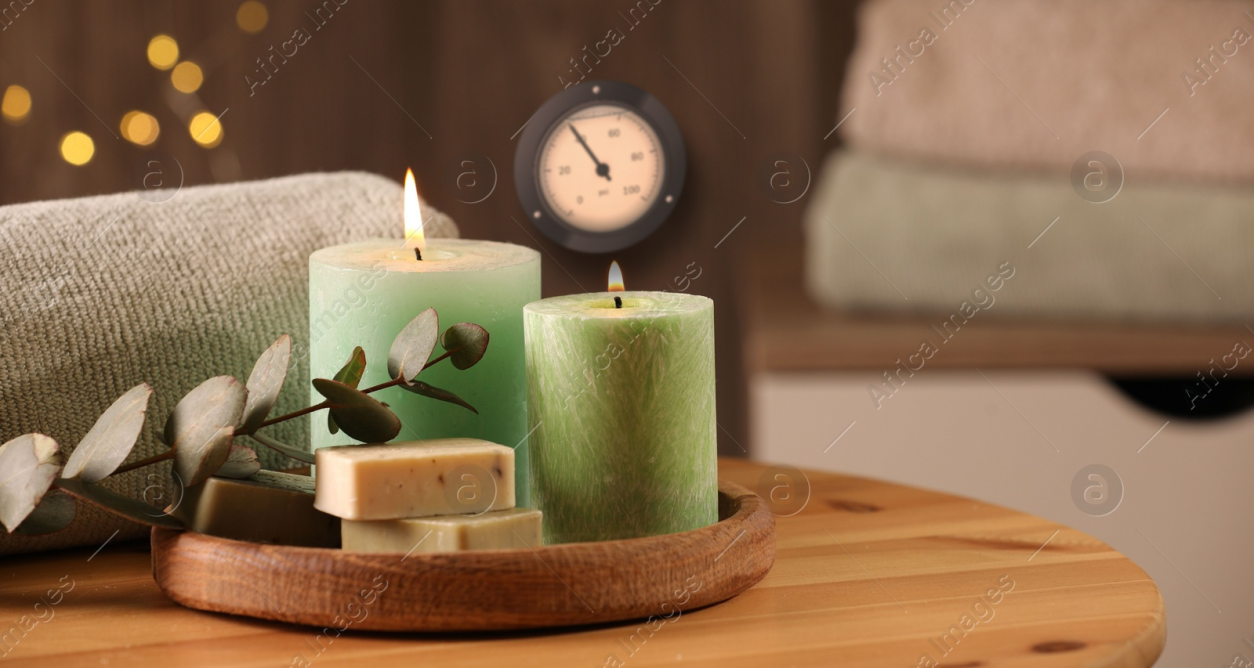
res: 40; psi
